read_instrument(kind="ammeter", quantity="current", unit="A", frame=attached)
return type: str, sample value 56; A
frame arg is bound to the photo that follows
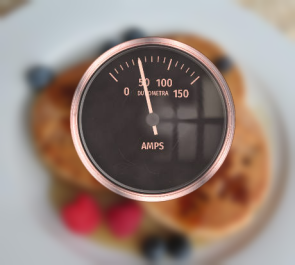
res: 50; A
